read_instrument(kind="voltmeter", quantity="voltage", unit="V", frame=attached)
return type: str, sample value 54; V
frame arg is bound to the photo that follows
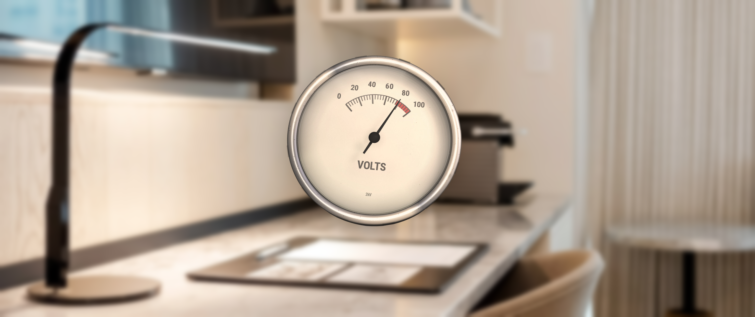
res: 80; V
